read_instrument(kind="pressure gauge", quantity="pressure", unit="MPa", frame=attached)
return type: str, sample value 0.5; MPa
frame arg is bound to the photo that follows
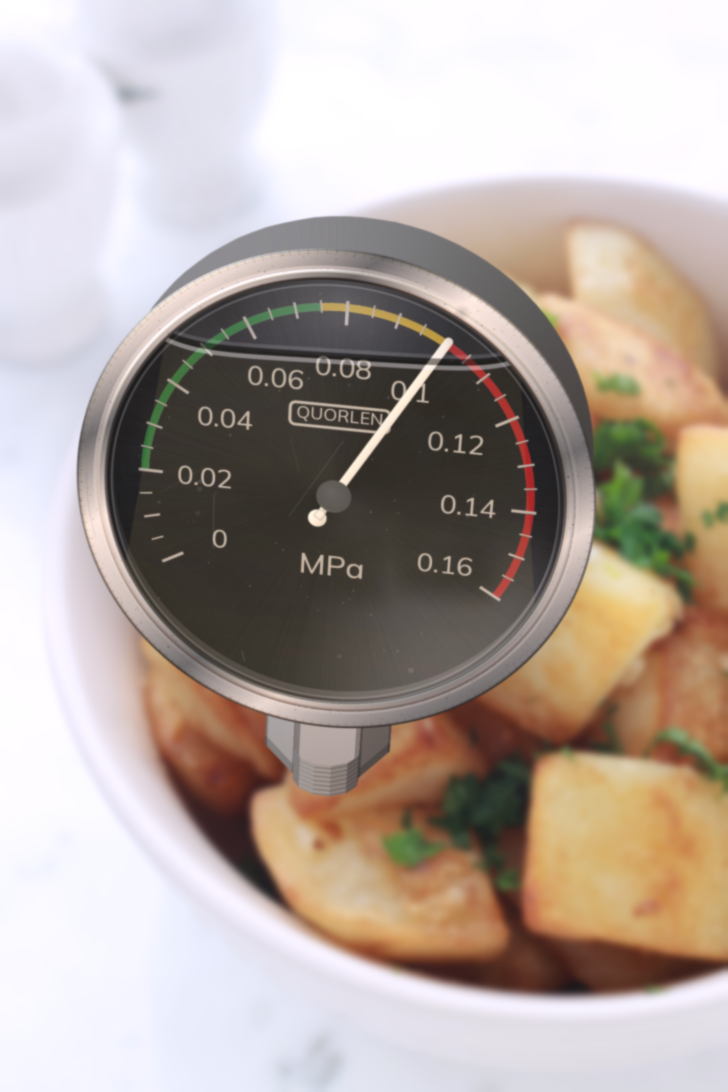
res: 0.1; MPa
